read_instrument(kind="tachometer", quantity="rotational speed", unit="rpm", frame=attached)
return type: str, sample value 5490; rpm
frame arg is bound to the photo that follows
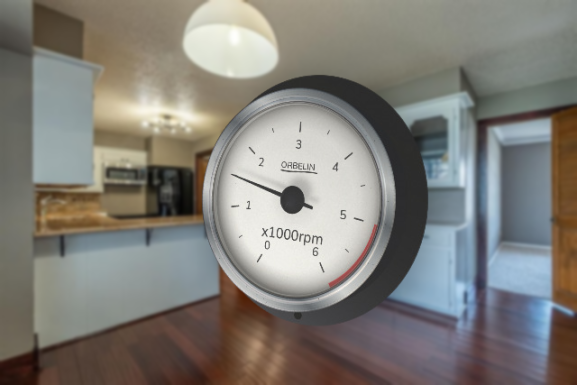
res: 1500; rpm
